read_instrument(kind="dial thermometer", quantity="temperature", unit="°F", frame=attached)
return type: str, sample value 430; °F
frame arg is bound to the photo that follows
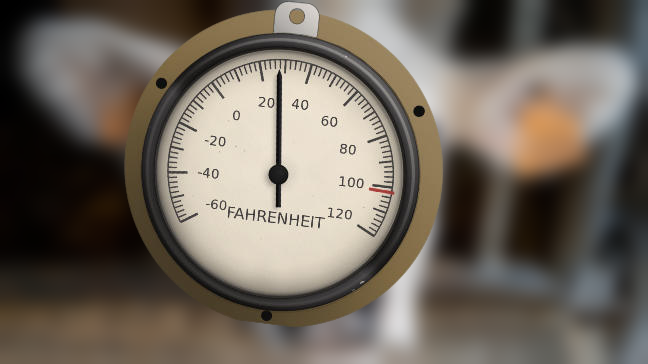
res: 28; °F
